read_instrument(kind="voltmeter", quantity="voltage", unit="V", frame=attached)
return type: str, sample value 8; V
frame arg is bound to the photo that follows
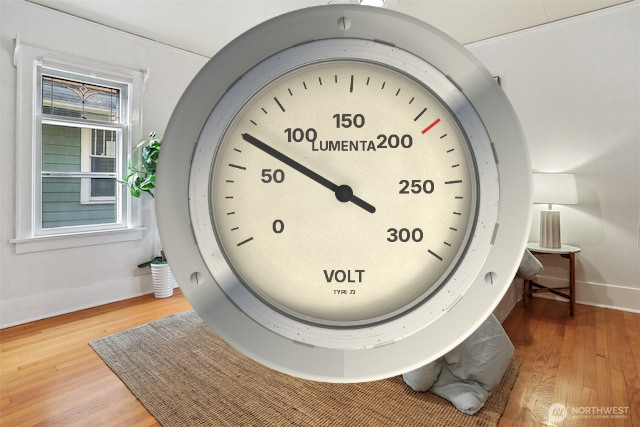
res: 70; V
